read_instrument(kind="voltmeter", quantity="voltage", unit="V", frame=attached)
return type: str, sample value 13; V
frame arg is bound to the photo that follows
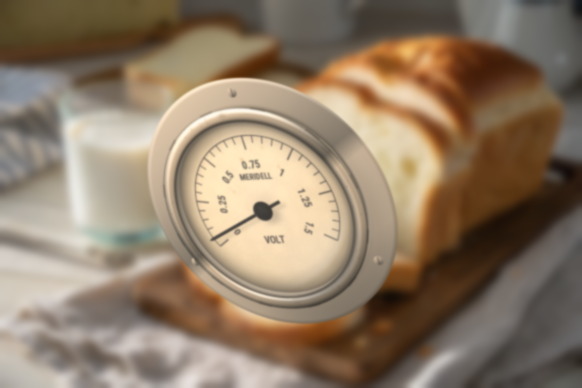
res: 0.05; V
